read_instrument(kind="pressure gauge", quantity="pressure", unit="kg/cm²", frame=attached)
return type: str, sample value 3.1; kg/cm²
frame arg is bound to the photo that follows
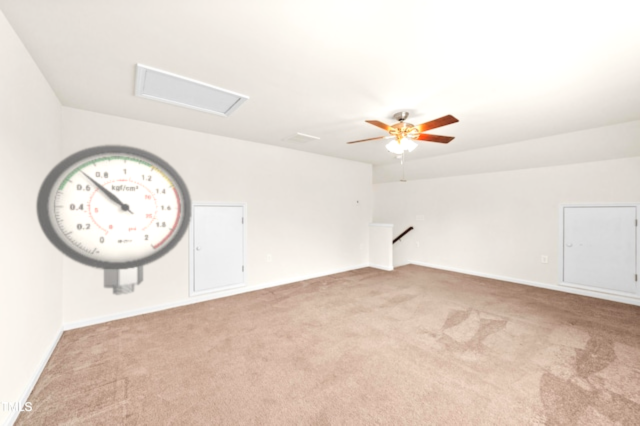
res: 0.7; kg/cm²
